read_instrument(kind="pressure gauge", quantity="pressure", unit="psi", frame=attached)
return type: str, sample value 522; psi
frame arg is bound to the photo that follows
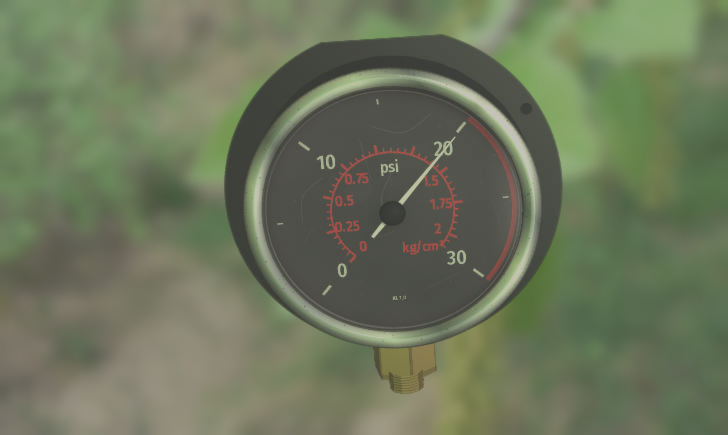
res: 20; psi
